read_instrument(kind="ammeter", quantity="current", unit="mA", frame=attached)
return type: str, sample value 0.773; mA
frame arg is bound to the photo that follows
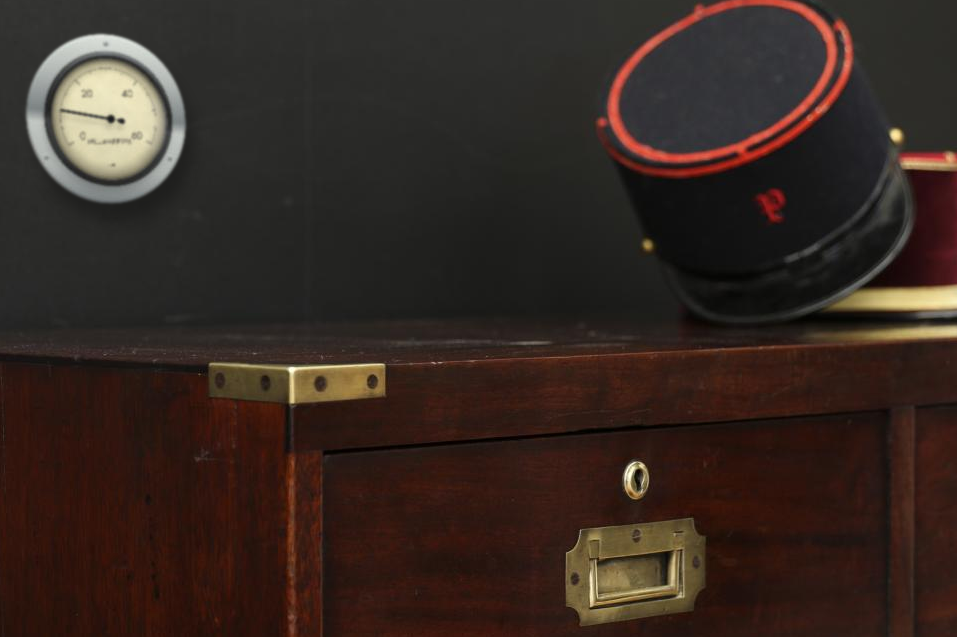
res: 10; mA
